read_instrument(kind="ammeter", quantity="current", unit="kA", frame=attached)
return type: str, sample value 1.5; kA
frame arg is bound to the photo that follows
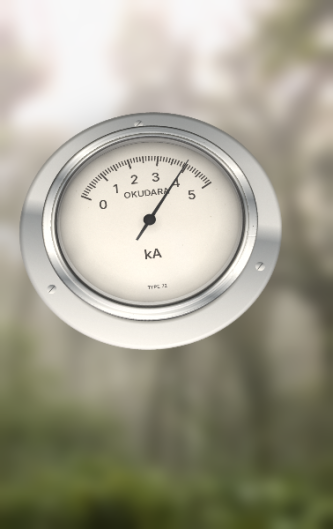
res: 4; kA
